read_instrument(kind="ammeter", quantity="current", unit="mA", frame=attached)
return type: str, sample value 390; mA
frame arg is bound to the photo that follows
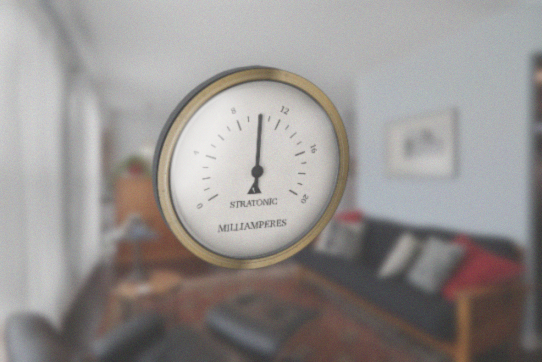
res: 10; mA
